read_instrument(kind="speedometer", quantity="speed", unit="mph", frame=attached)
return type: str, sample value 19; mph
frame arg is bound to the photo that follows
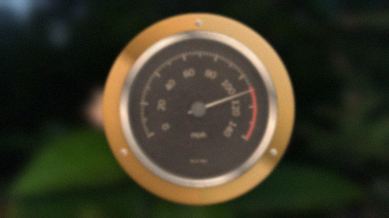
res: 110; mph
